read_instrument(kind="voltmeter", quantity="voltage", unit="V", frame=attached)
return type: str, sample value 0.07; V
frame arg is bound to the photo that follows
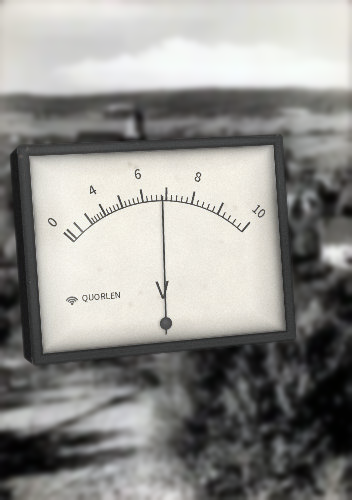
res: 6.8; V
